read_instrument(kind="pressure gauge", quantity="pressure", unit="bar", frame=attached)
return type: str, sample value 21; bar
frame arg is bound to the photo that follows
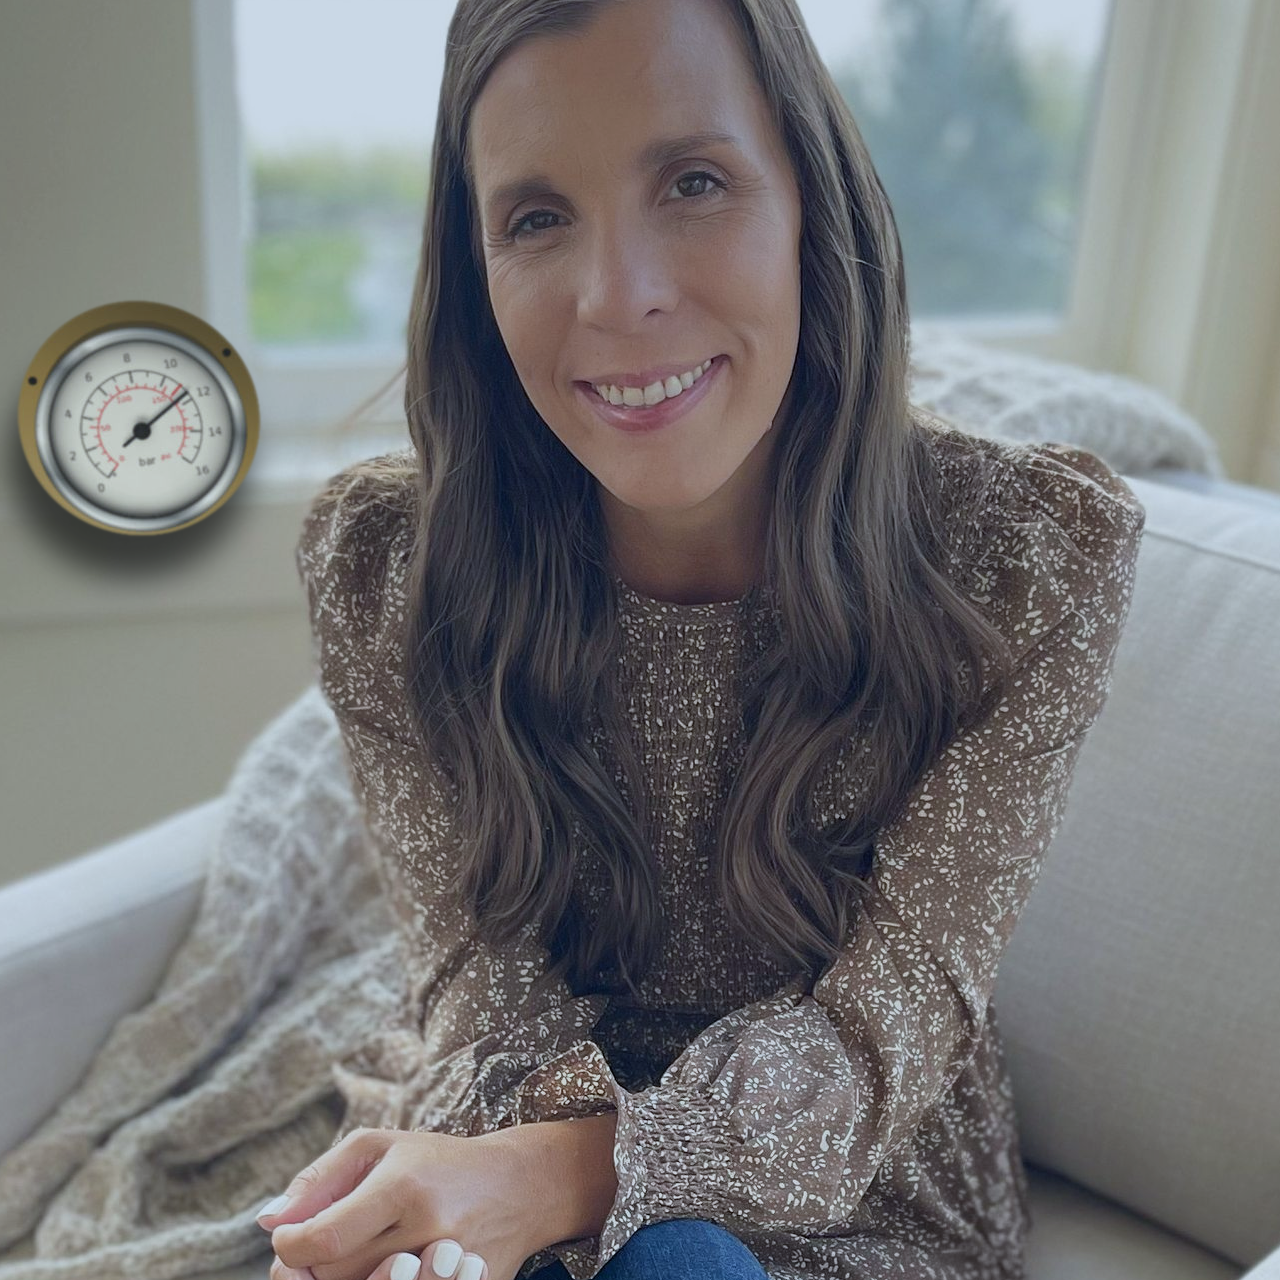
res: 11.5; bar
